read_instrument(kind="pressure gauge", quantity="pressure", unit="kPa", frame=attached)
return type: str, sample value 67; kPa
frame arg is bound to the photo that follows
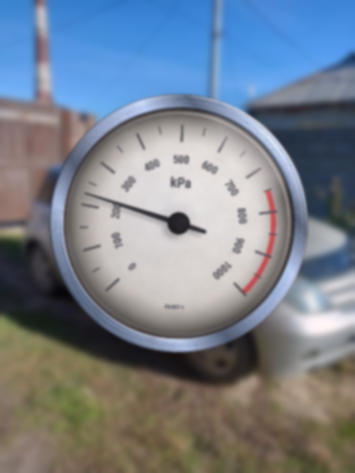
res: 225; kPa
